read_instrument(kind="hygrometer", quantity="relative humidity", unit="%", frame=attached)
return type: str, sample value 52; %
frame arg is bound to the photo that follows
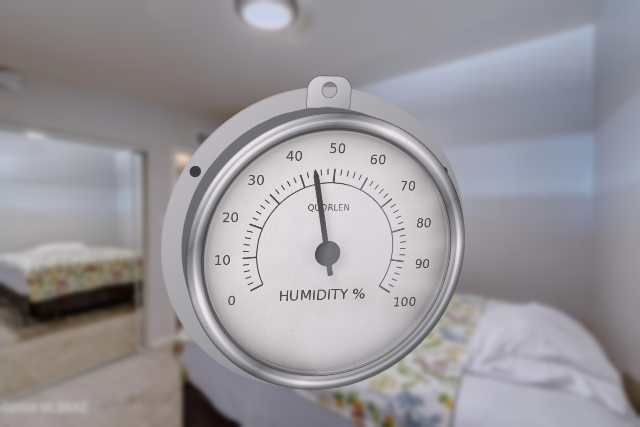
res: 44; %
